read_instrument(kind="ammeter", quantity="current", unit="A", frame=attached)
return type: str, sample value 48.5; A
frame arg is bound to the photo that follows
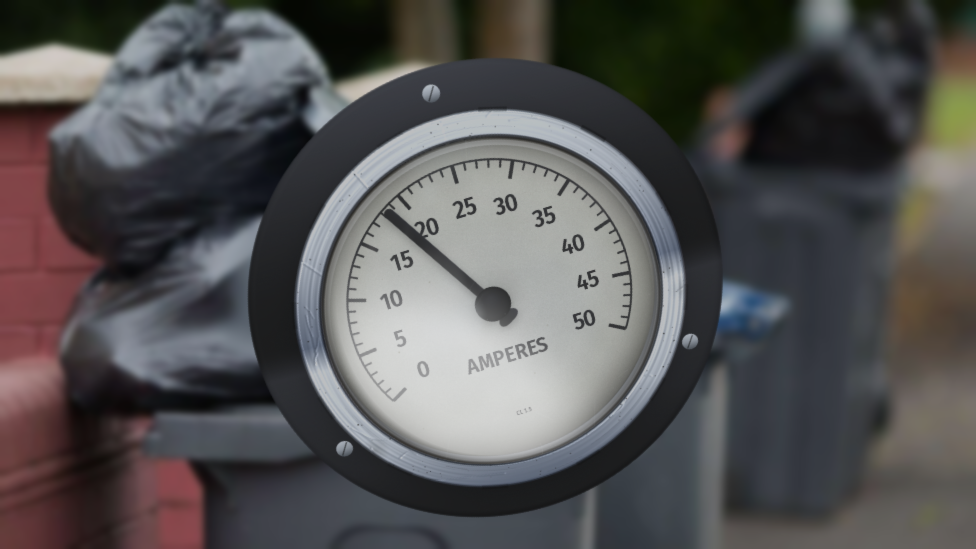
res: 18.5; A
